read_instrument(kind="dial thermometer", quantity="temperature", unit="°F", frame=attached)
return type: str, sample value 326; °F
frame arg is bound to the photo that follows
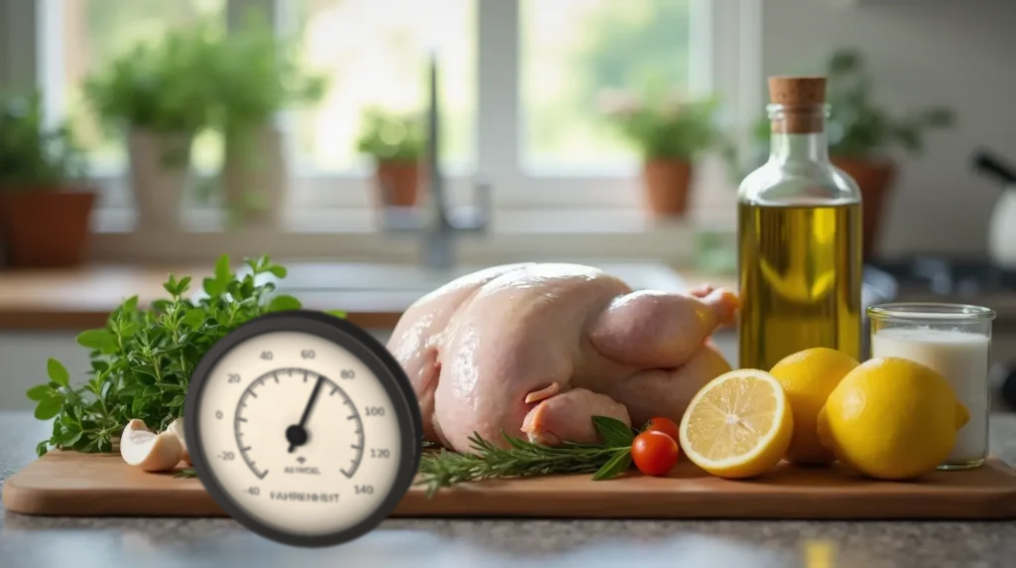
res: 70; °F
